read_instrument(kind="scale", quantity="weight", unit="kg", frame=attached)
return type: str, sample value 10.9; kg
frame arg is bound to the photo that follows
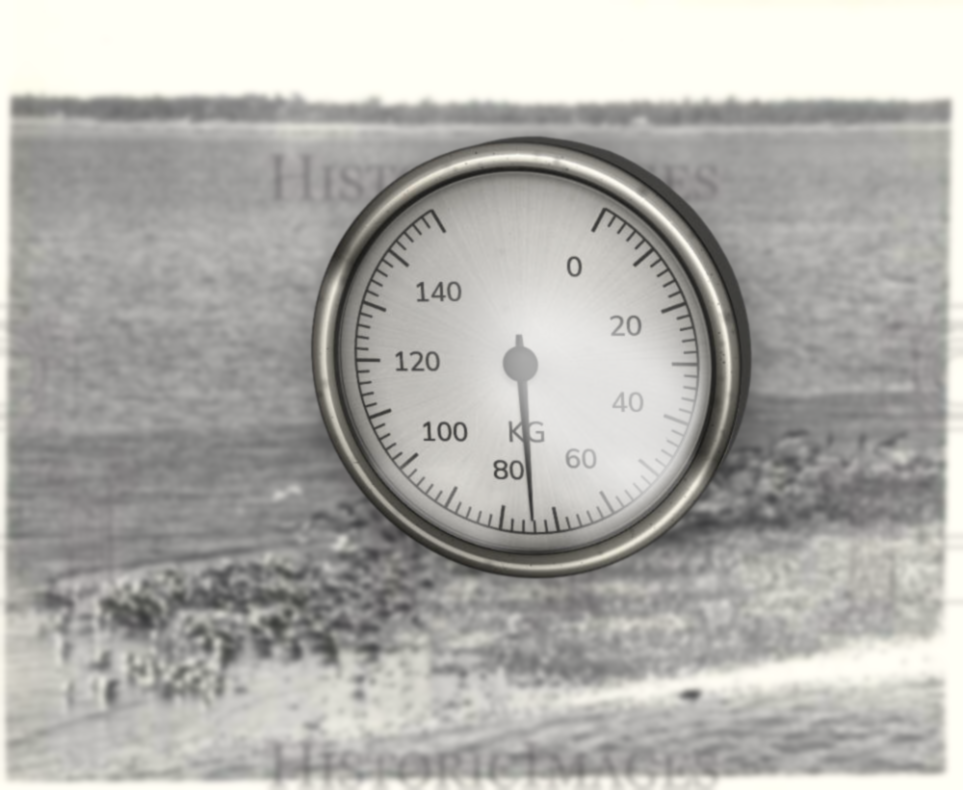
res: 74; kg
